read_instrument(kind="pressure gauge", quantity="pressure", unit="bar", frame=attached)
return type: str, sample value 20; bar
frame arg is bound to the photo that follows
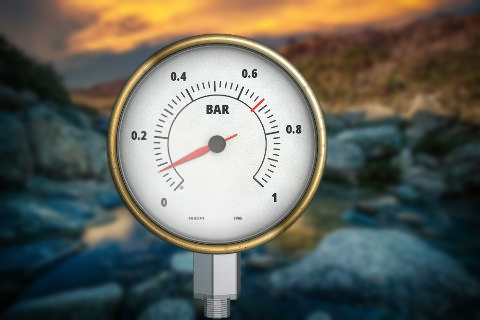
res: 0.08; bar
